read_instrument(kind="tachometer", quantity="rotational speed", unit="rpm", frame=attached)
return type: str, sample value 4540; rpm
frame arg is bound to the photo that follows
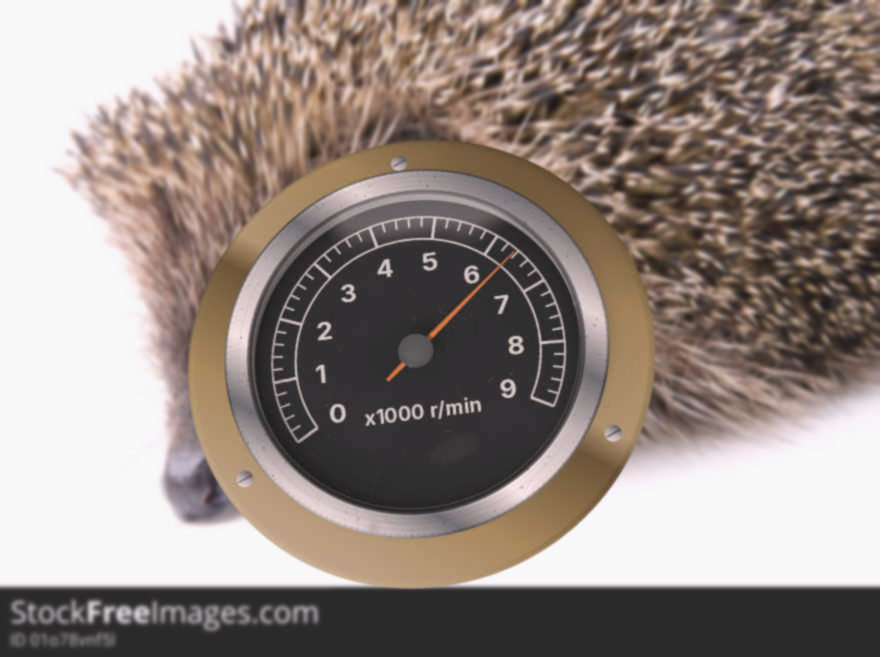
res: 6400; rpm
